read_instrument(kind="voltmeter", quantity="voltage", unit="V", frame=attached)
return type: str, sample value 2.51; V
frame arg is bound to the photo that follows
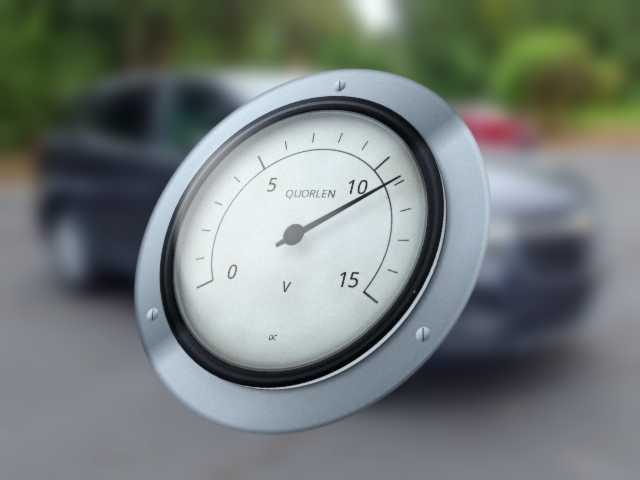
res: 11; V
